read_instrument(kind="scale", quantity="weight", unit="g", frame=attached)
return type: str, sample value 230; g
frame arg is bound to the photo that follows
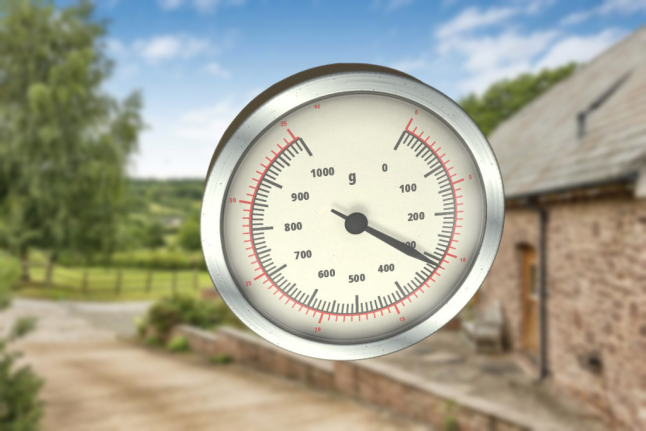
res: 310; g
